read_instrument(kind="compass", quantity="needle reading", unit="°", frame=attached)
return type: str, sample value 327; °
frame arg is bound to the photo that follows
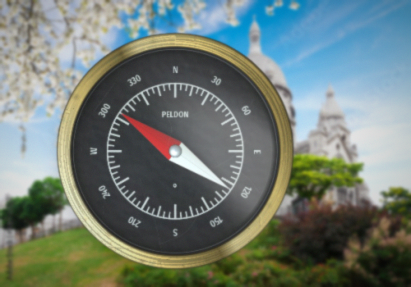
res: 305; °
